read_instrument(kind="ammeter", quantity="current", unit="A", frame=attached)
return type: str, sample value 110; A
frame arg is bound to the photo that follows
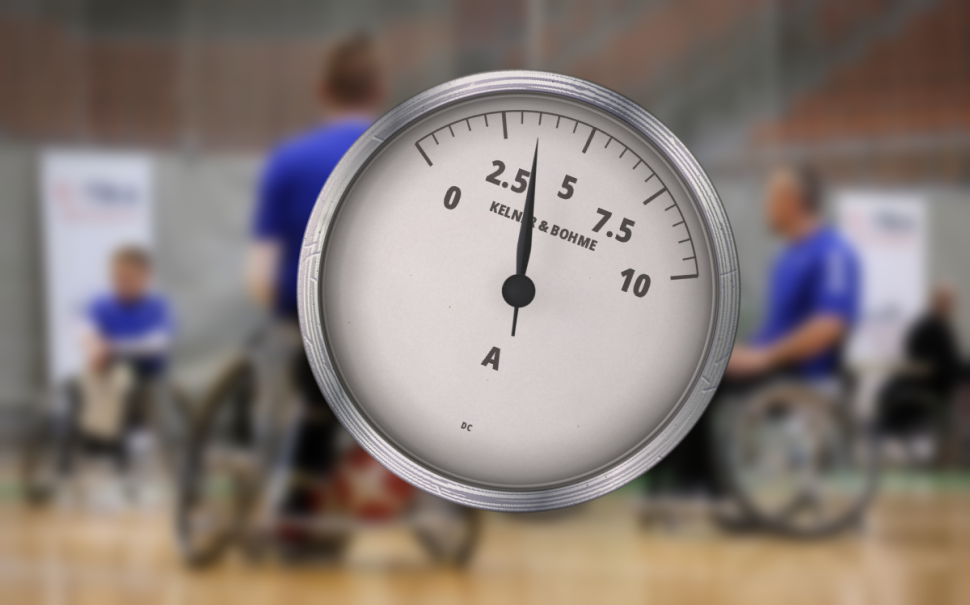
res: 3.5; A
